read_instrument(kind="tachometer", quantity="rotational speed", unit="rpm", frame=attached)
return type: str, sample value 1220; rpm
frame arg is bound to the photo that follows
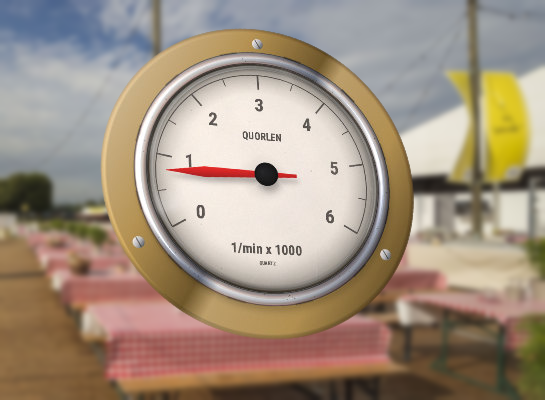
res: 750; rpm
